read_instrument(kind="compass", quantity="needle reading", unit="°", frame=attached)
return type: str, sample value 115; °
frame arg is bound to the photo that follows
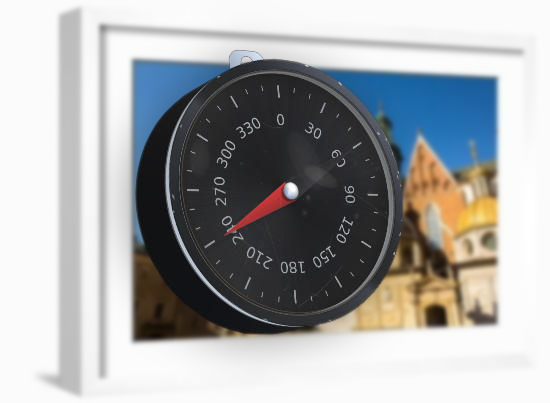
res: 240; °
